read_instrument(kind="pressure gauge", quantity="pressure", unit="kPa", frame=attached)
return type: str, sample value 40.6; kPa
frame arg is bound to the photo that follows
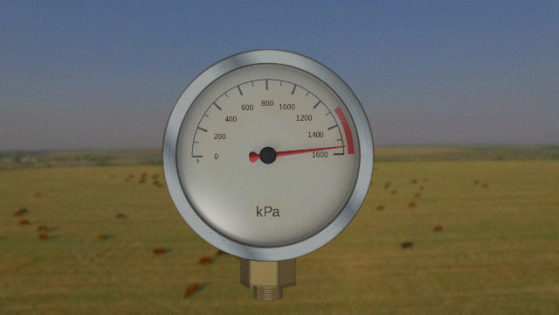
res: 1550; kPa
